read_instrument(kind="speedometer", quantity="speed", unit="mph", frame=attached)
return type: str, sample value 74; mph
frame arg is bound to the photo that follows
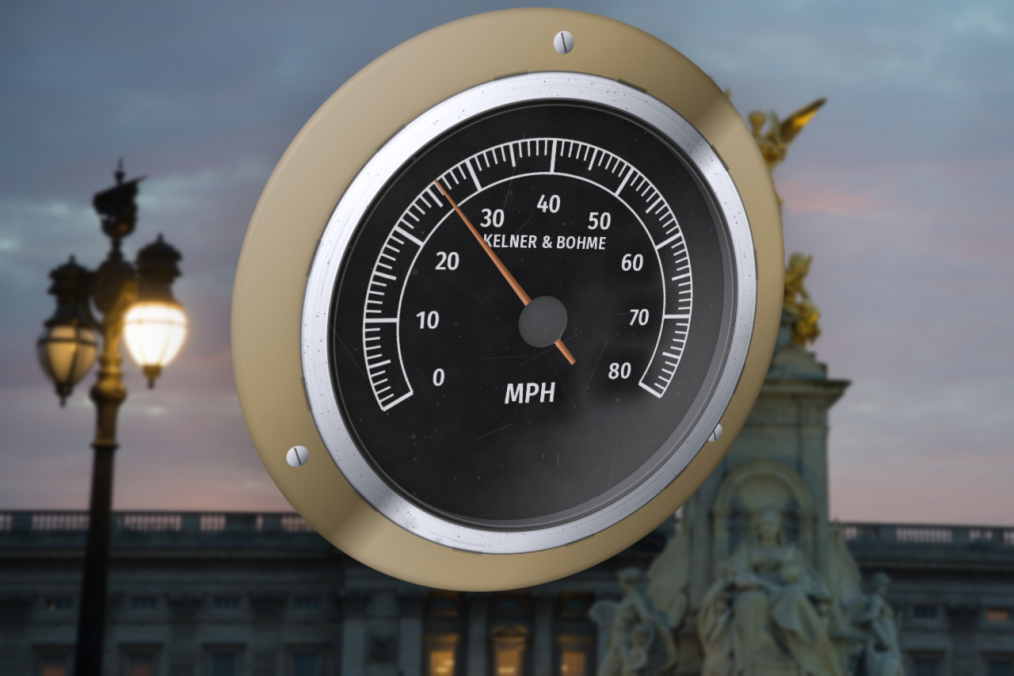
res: 26; mph
